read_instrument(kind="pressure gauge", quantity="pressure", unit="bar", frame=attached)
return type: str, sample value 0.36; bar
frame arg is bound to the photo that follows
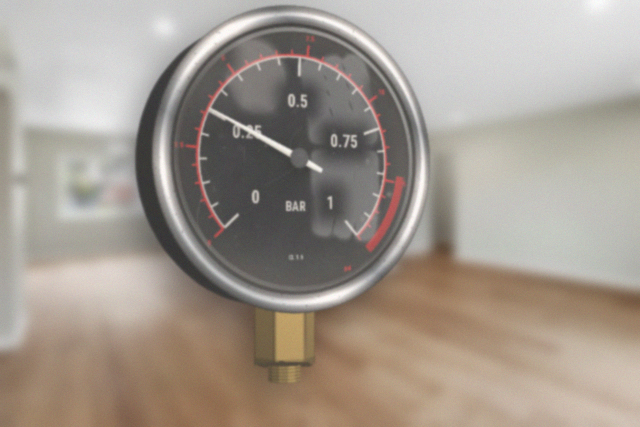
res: 0.25; bar
